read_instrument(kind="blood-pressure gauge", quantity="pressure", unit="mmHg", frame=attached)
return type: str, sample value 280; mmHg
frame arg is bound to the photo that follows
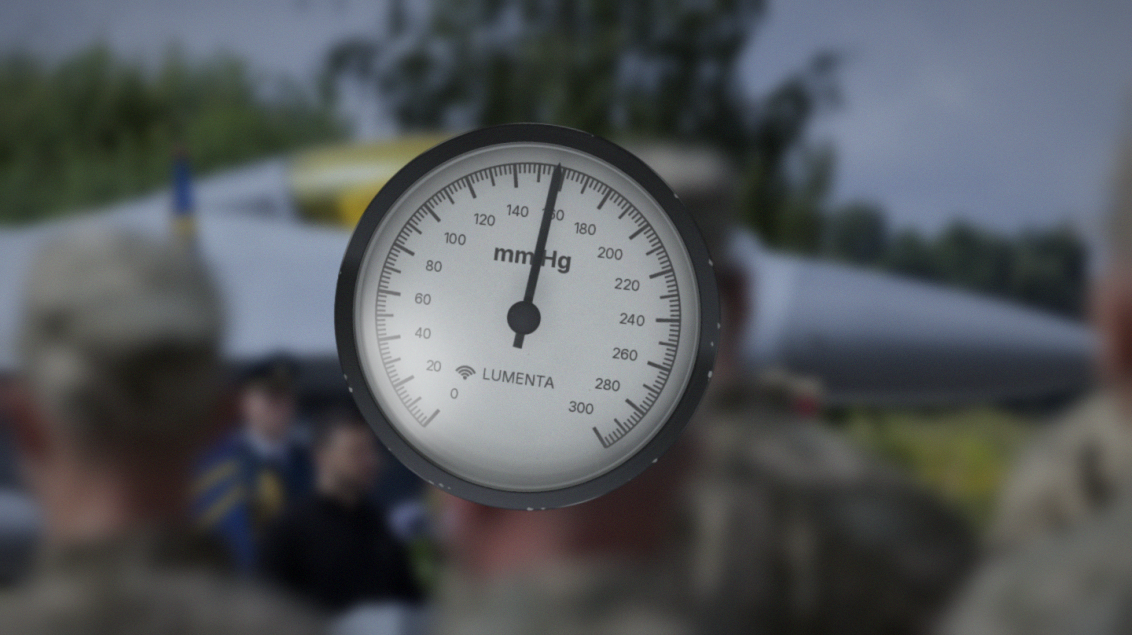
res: 158; mmHg
